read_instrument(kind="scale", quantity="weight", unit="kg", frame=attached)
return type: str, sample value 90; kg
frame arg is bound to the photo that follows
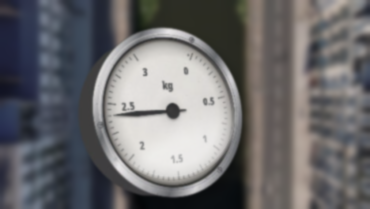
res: 2.4; kg
